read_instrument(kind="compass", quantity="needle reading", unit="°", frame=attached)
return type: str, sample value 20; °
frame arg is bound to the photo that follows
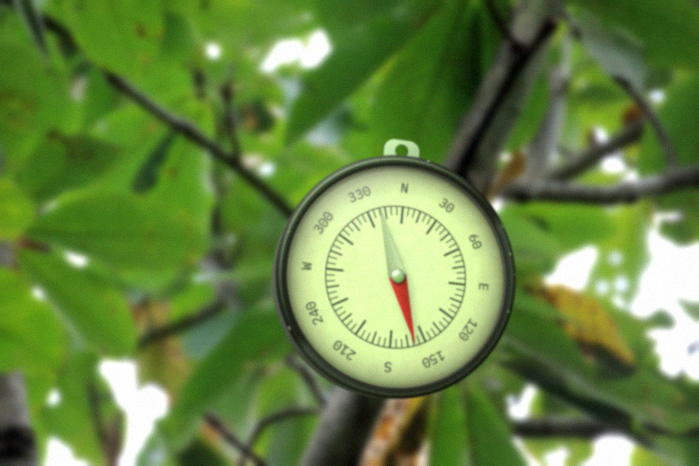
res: 160; °
